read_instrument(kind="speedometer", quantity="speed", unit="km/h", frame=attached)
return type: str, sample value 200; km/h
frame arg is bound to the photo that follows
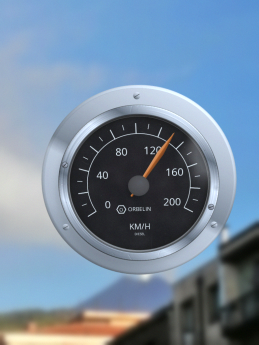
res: 130; km/h
